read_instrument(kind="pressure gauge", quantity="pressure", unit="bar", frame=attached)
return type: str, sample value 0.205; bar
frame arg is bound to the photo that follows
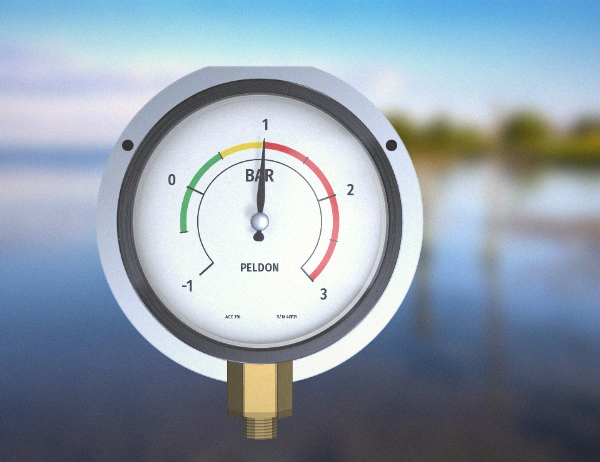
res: 1; bar
